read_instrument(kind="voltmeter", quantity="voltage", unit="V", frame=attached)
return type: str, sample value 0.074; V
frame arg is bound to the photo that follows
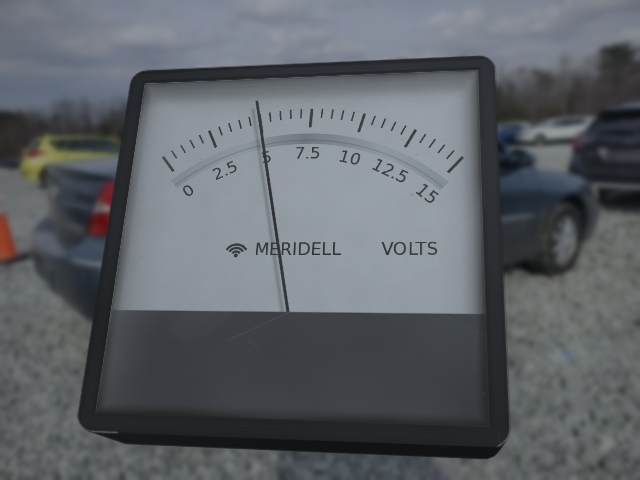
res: 5; V
